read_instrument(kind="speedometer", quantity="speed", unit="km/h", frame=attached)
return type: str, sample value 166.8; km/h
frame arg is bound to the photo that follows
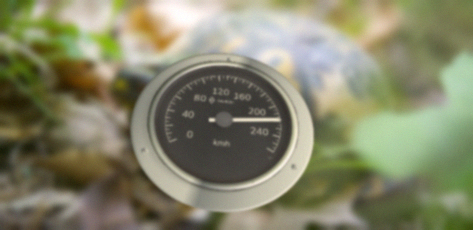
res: 220; km/h
